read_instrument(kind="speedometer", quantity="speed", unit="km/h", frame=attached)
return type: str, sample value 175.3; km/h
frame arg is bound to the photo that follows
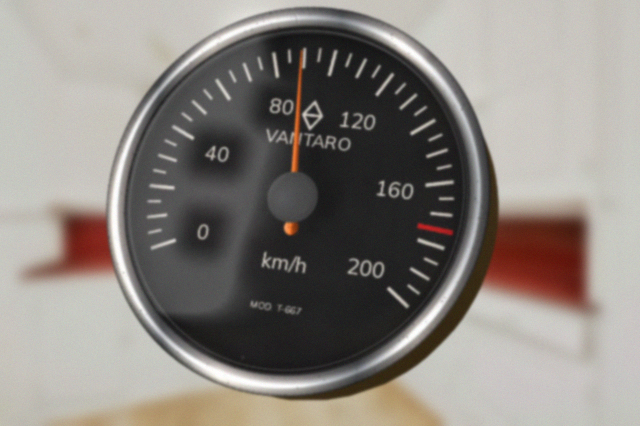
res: 90; km/h
